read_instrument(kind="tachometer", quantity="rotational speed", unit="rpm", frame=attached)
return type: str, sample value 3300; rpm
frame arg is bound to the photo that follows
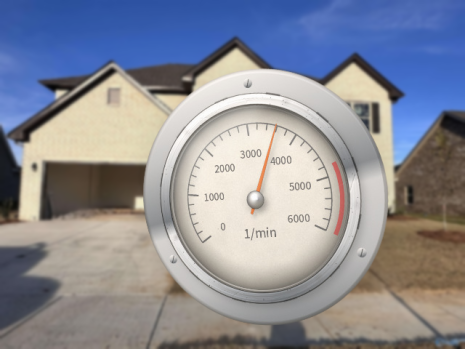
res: 3600; rpm
